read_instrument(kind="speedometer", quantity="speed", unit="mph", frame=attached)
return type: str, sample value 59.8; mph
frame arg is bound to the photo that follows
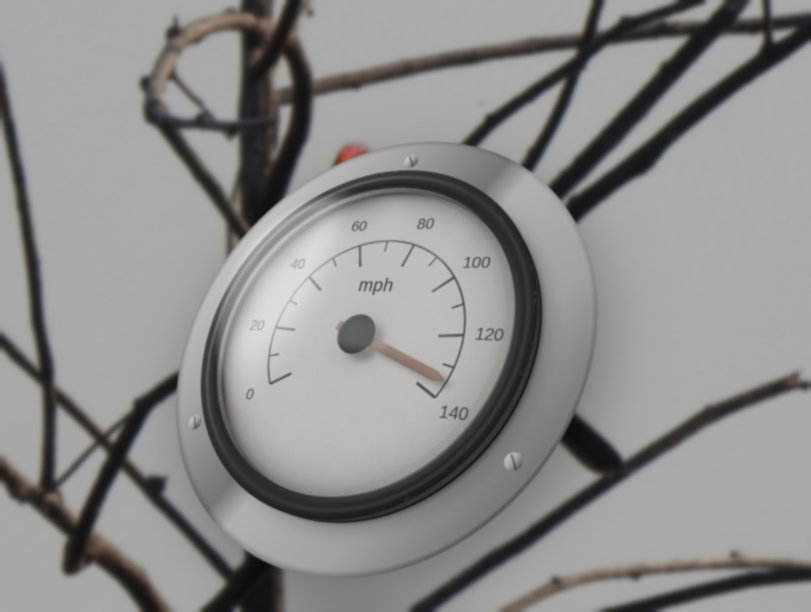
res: 135; mph
